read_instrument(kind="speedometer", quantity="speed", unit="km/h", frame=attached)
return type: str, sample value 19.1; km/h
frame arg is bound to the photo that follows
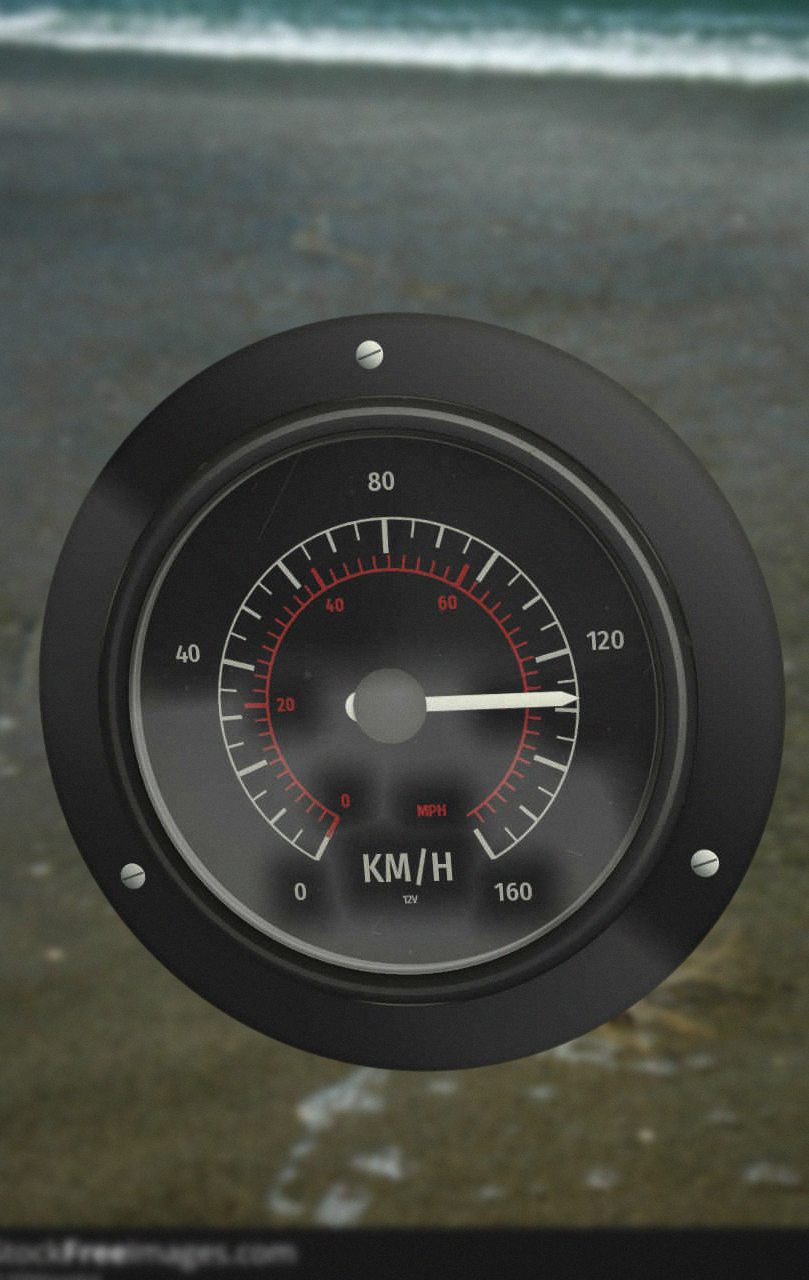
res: 127.5; km/h
